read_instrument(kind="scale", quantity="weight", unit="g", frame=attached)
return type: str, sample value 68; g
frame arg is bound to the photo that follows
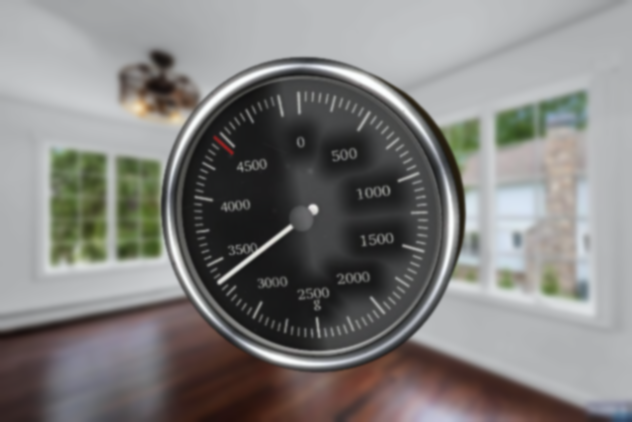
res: 3350; g
